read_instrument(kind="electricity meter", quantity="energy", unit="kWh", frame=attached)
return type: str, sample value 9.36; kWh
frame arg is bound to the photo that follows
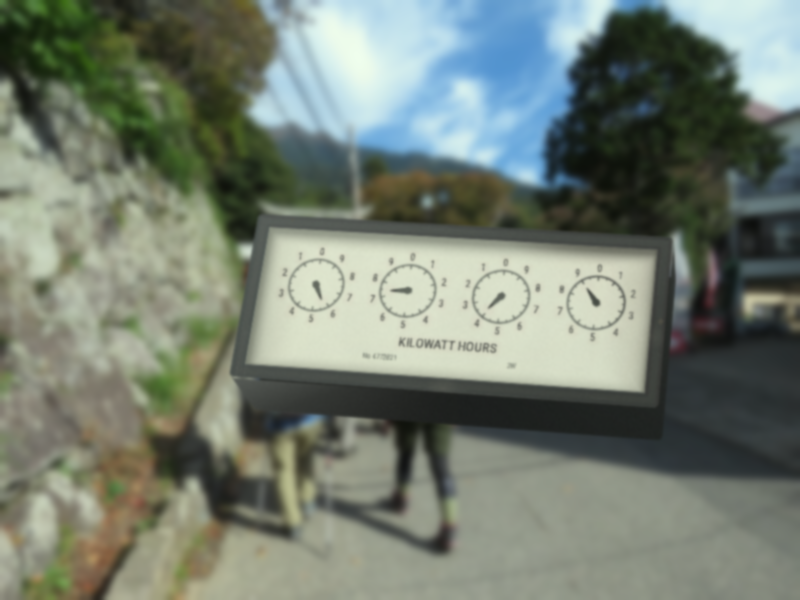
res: 5739; kWh
